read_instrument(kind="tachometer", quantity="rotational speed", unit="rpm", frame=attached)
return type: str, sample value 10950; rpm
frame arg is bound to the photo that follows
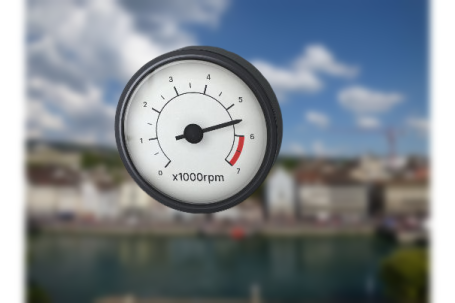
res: 5500; rpm
